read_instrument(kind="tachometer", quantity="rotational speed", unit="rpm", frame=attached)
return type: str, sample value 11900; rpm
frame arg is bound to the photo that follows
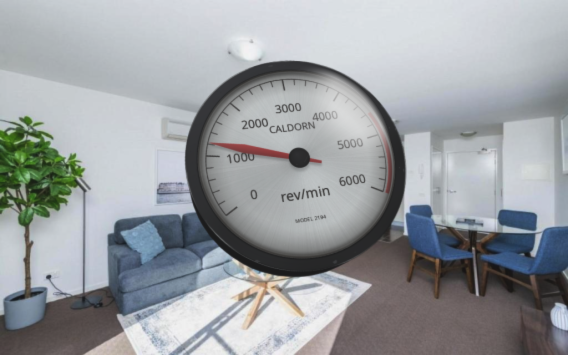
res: 1200; rpm
